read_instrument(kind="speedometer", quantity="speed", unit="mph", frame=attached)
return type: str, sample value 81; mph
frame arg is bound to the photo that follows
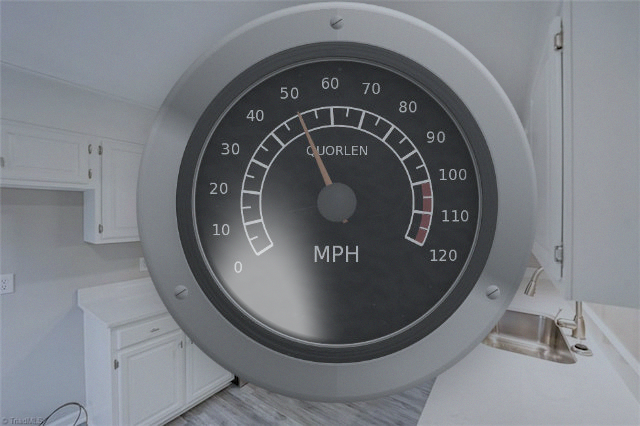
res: 50; mph
